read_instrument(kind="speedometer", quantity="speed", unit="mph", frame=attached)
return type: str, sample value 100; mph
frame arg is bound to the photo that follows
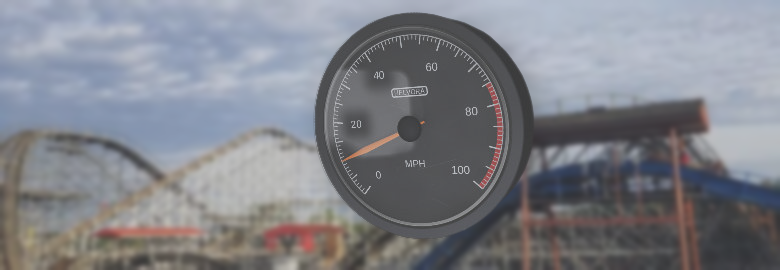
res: 10; mph
